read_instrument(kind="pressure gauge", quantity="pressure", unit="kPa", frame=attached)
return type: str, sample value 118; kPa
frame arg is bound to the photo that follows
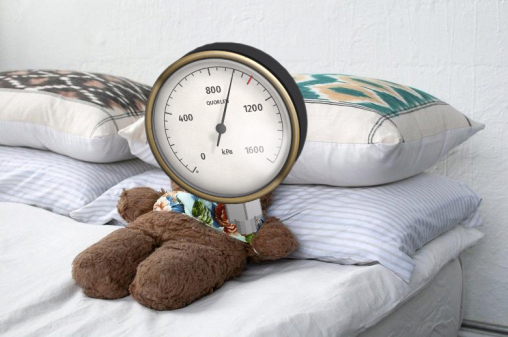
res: 950; kPa
